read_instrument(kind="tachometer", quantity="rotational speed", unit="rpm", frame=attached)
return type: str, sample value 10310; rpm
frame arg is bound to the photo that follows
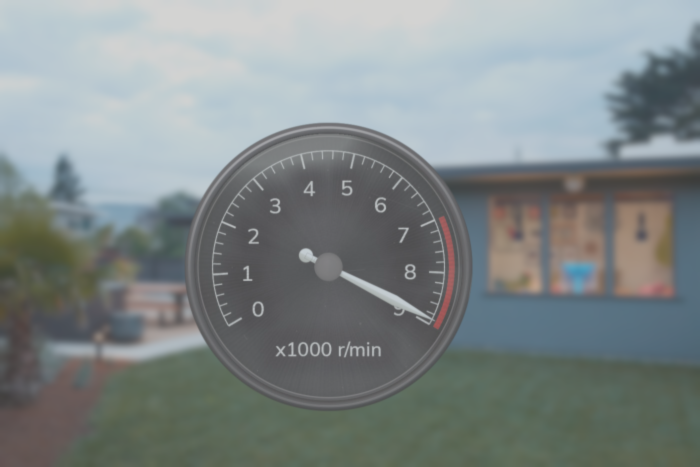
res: 8900; rpm
